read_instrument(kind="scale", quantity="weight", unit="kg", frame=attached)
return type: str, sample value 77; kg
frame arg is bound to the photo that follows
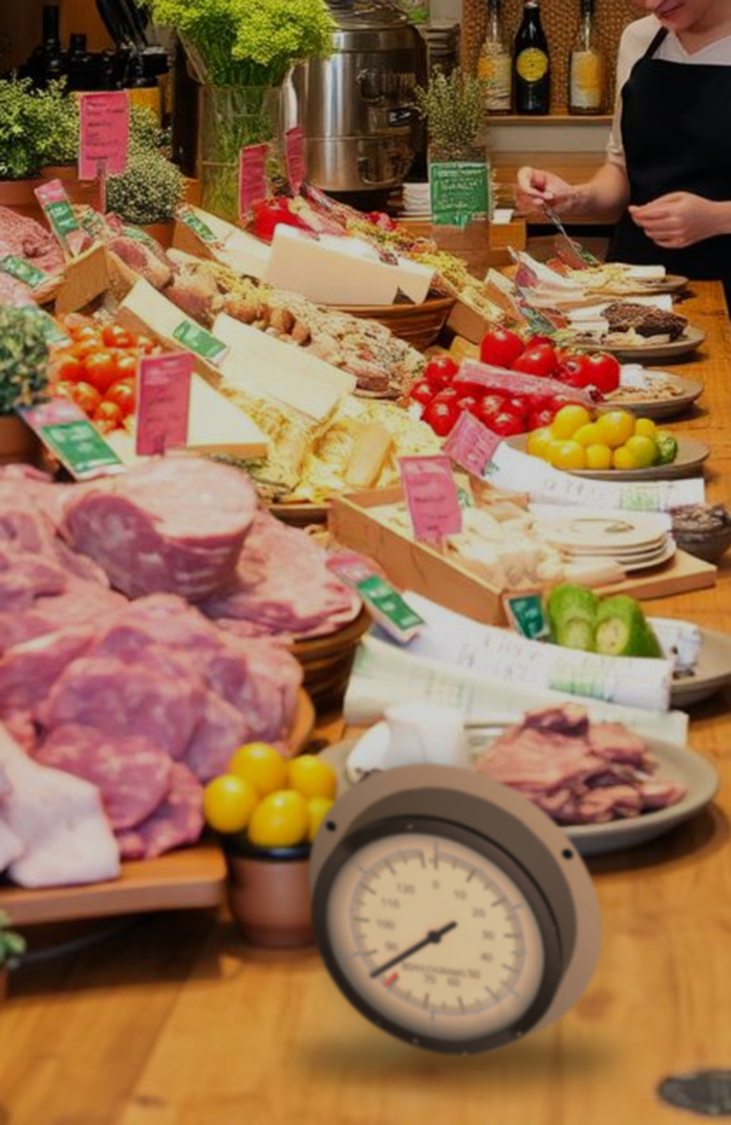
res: 85; kg
